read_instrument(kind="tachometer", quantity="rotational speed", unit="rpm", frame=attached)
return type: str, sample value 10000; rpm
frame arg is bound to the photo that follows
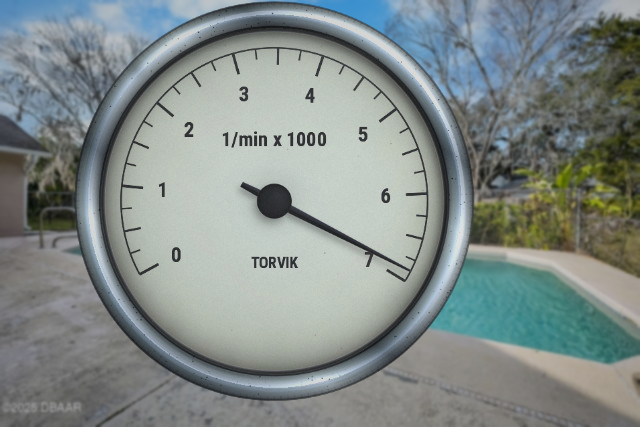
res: 6875; rpm
